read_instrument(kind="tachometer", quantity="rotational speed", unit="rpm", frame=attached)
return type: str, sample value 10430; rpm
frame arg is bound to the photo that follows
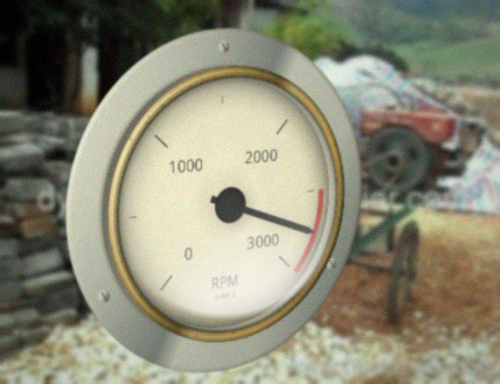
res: 2750; rpm
